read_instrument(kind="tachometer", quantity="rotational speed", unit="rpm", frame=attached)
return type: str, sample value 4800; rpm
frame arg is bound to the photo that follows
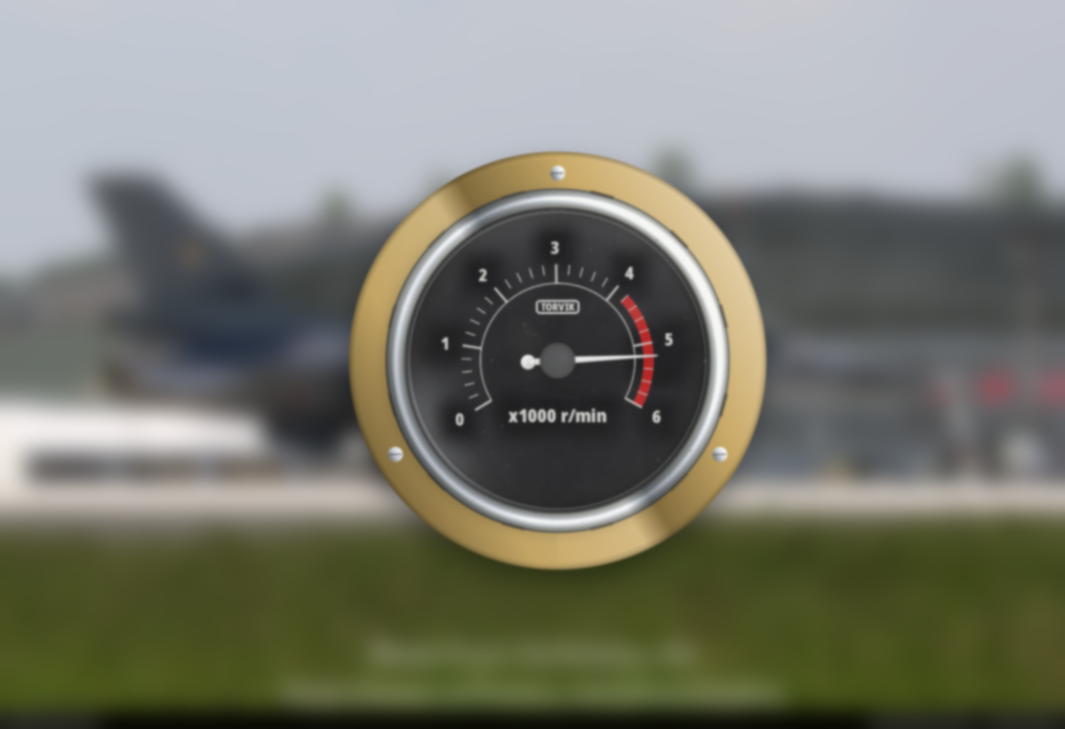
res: 5200; rpm
